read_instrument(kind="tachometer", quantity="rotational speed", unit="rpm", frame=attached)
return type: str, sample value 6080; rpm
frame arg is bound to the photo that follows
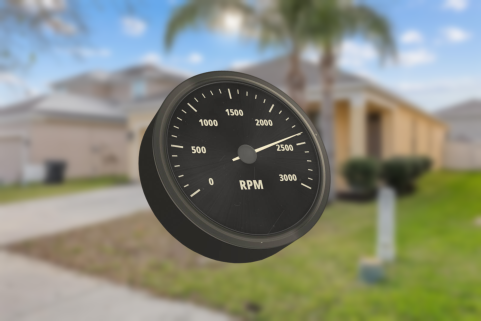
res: 2400; rpm
